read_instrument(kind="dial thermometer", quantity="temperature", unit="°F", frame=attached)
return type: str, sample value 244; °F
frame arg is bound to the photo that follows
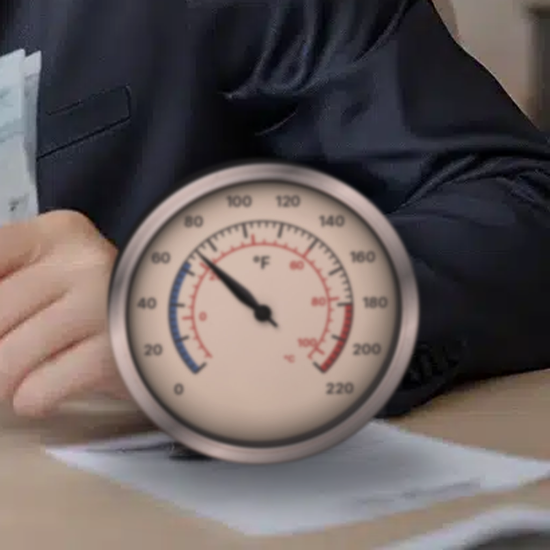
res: 72; °F
